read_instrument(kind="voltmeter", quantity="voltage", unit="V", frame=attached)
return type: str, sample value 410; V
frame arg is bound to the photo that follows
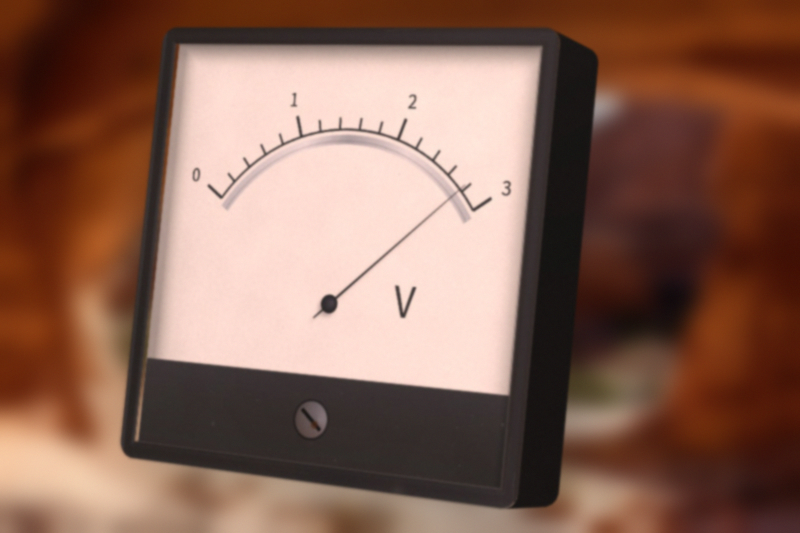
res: 2.8; V
